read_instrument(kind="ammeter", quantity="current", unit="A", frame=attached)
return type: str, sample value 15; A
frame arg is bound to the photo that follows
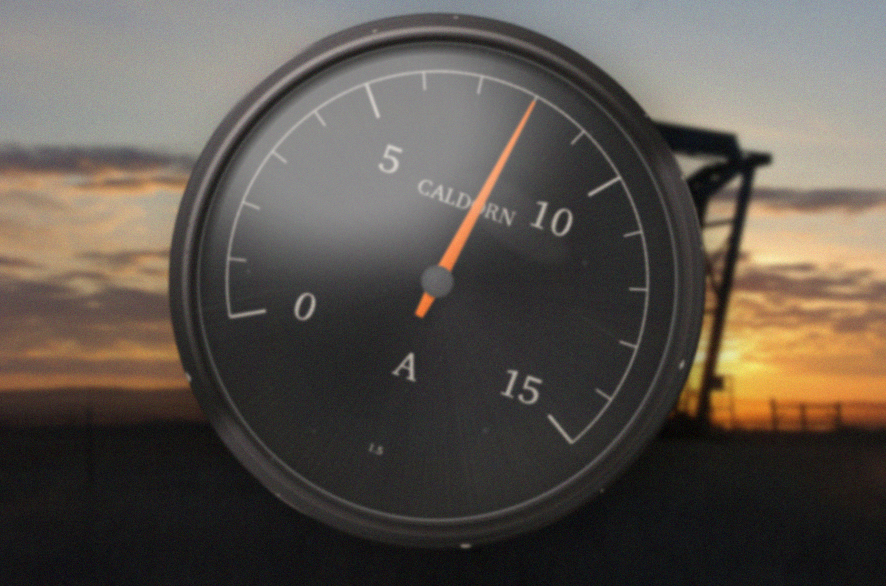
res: 8; A
